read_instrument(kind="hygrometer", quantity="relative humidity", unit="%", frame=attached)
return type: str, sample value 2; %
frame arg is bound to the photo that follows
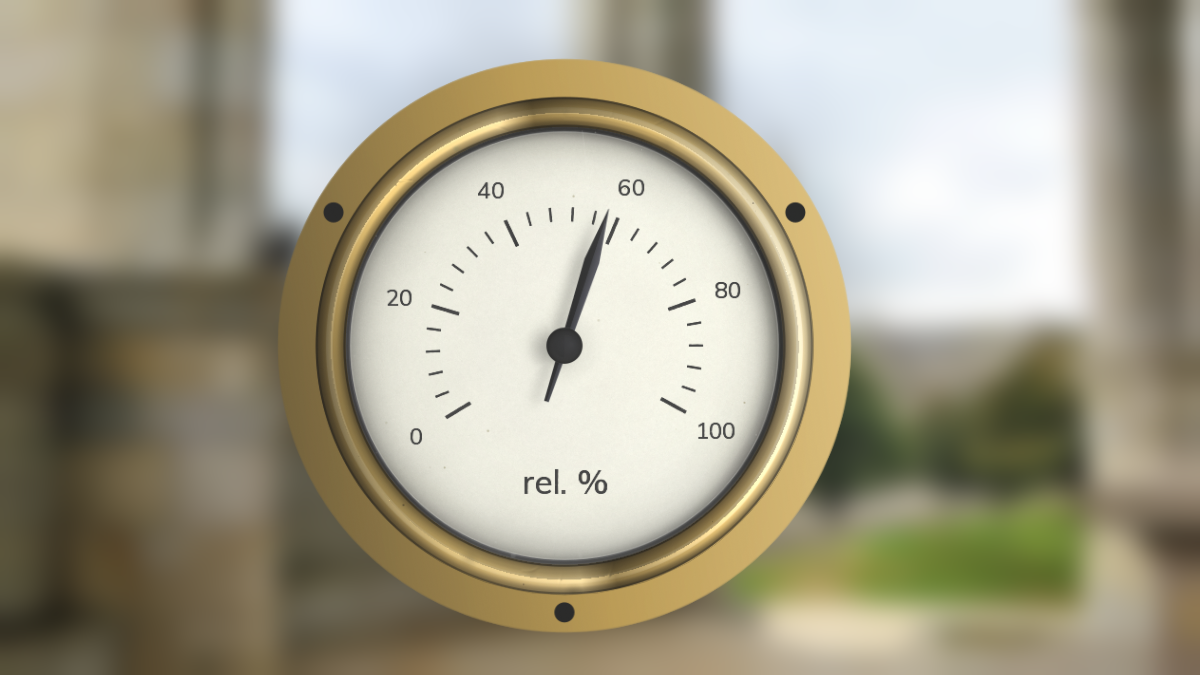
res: 58; %
